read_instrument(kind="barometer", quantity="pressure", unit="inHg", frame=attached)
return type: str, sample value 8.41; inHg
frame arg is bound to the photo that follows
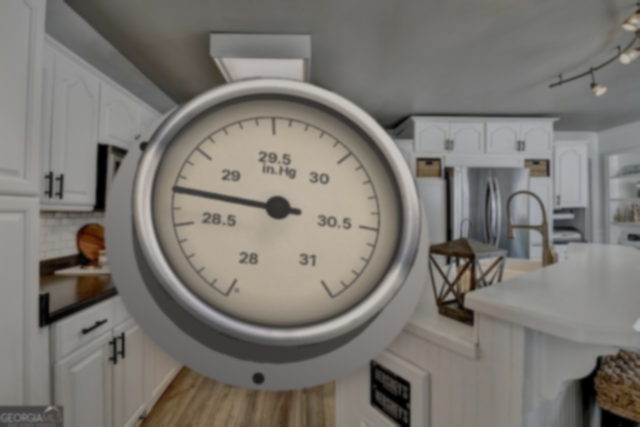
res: 28.7; inHg
